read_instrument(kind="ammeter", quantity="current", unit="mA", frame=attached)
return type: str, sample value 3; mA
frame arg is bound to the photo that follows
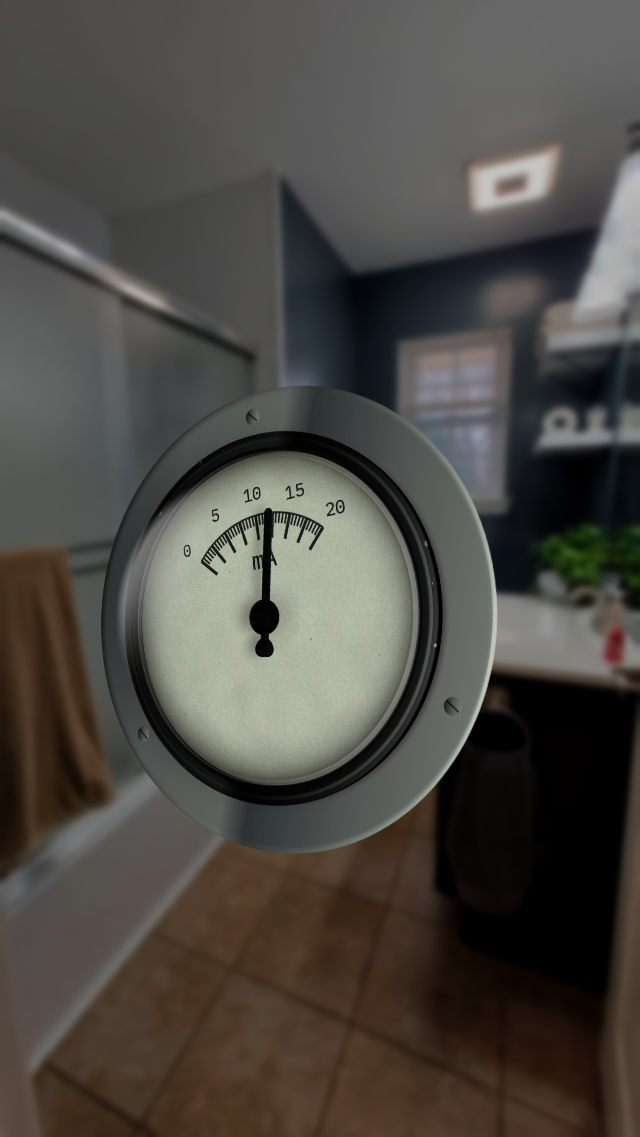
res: 12.5; mA
